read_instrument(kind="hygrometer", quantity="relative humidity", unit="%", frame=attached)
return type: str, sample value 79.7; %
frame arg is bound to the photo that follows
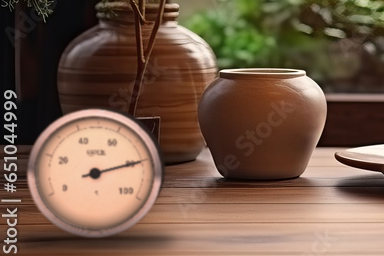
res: 80; %
